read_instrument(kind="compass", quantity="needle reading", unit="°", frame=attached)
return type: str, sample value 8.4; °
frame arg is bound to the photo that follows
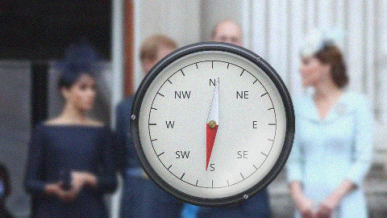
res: 187.5; °
